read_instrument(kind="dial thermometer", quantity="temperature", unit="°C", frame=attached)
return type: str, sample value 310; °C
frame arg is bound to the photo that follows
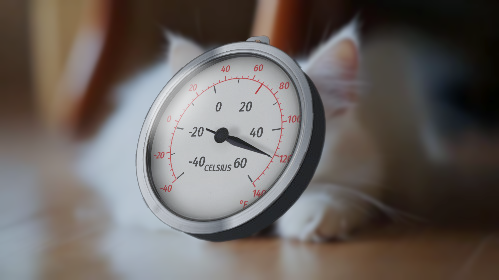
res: 50; °C
